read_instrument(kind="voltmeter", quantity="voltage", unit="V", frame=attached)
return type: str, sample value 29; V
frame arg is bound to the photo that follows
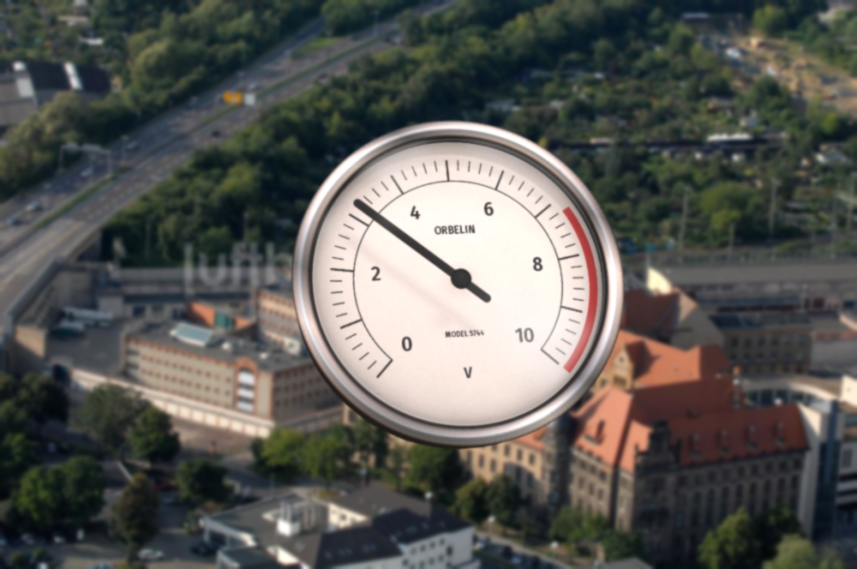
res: 3.2; V
